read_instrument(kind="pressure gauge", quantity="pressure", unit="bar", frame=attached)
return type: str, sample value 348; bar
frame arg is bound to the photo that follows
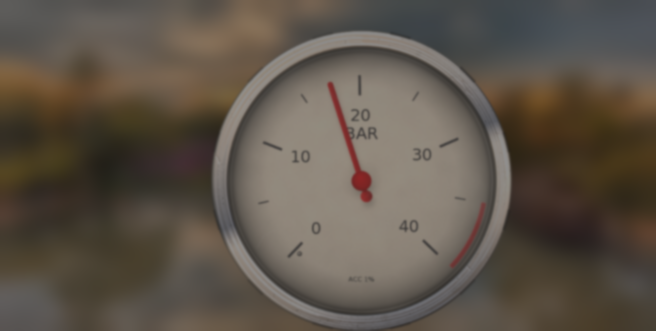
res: 17.5; bar
